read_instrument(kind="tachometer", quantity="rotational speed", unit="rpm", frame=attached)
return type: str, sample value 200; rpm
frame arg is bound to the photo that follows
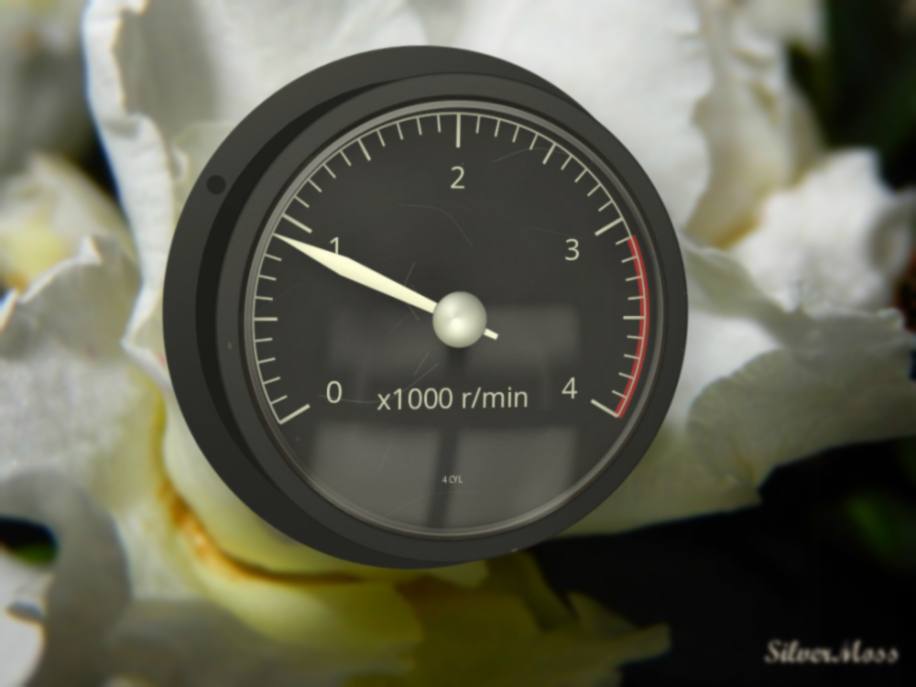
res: 900; rpm
